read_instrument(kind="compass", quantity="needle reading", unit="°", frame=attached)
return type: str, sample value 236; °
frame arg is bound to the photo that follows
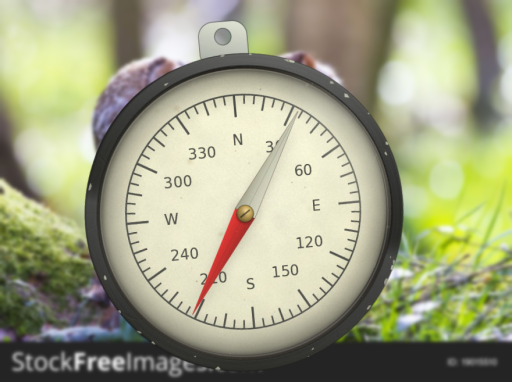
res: 212.5; °
